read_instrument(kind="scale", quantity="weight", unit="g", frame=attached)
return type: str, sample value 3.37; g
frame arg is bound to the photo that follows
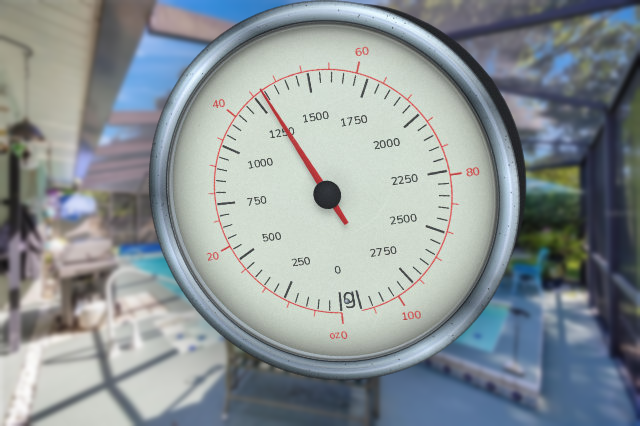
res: 1300; g
